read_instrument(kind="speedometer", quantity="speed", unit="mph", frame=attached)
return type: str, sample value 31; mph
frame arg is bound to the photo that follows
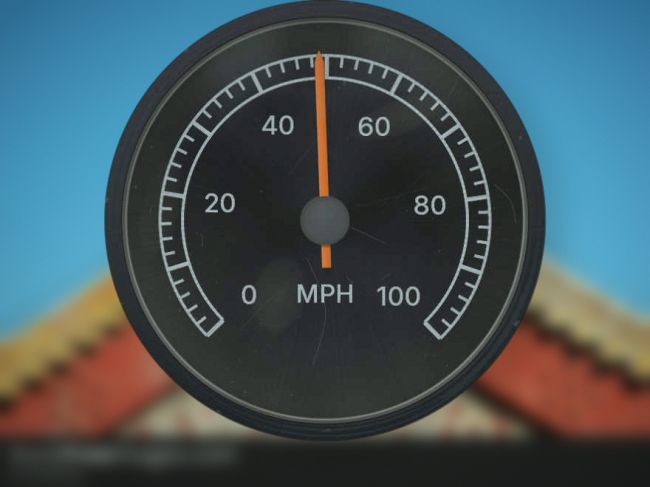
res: 49; mph
